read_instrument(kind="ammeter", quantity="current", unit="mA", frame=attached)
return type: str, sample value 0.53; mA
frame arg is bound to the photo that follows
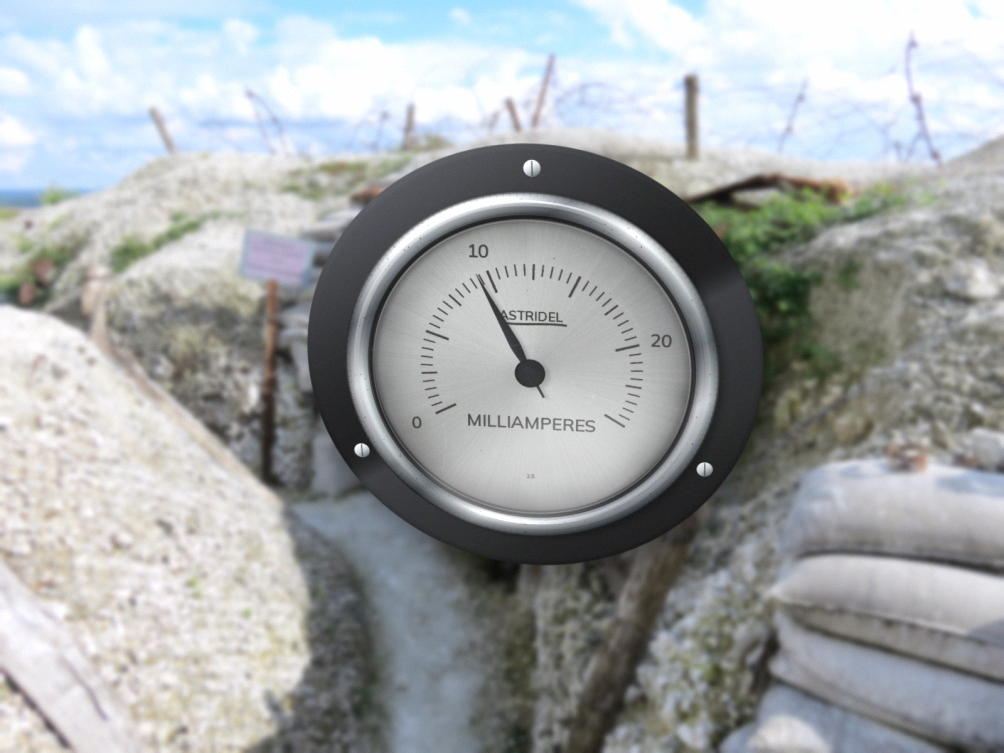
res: 9.5; mA
